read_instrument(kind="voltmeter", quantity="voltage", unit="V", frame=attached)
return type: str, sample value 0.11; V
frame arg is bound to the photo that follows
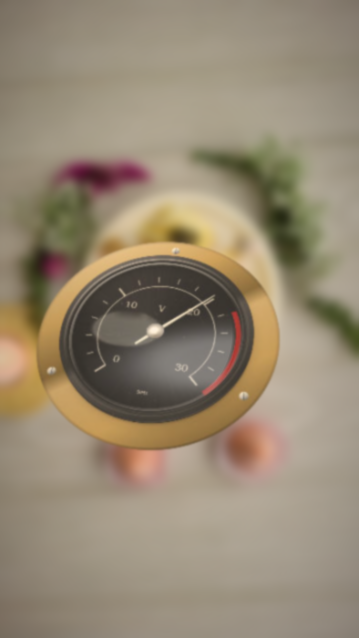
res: 20; V
